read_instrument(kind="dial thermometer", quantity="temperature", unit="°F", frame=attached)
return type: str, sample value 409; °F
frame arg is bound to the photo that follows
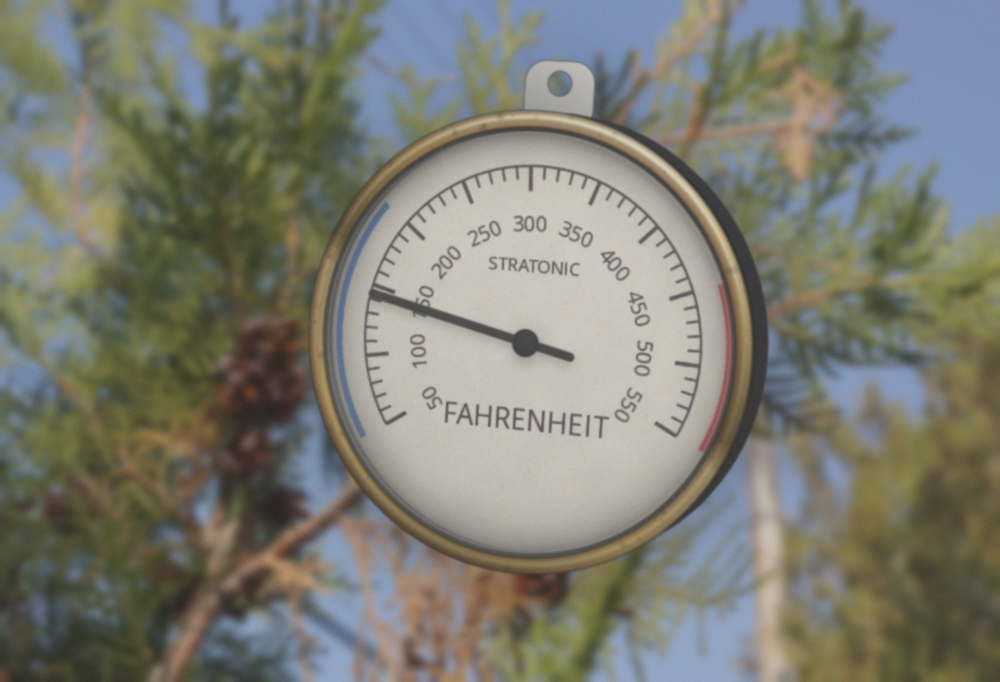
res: 145; °F
